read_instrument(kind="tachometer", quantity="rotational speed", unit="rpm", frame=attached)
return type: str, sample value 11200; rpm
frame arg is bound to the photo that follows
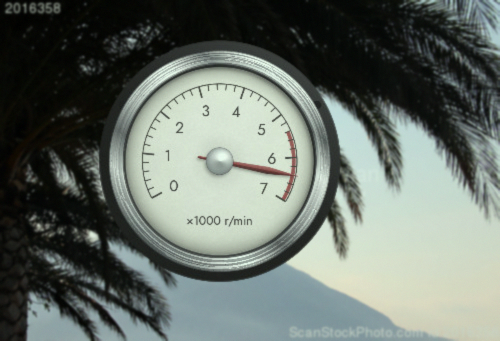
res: 6400; rpm
